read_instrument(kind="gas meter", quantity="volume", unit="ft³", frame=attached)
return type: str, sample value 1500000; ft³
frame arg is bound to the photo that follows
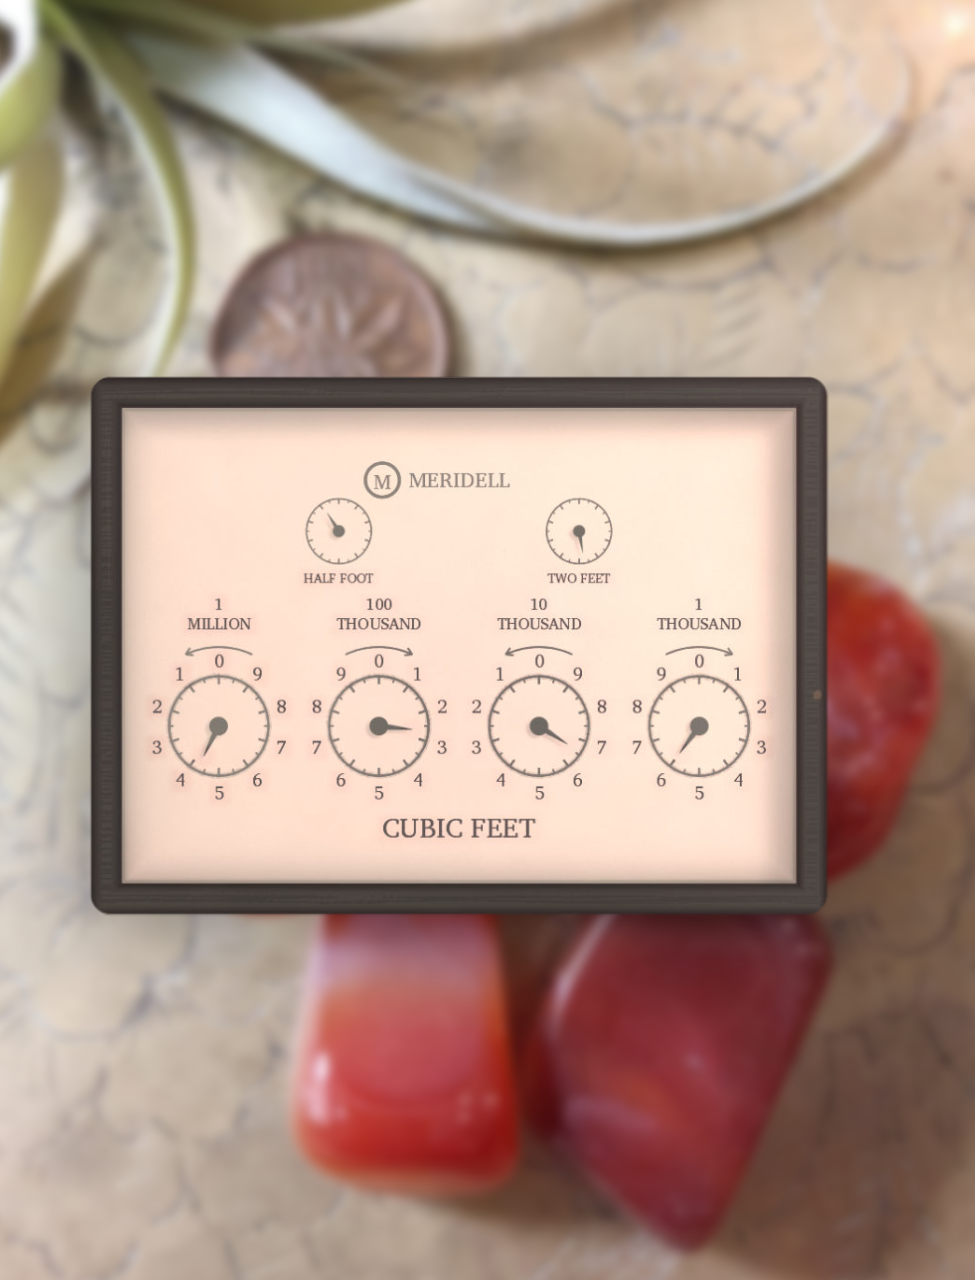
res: 426600; ft³
